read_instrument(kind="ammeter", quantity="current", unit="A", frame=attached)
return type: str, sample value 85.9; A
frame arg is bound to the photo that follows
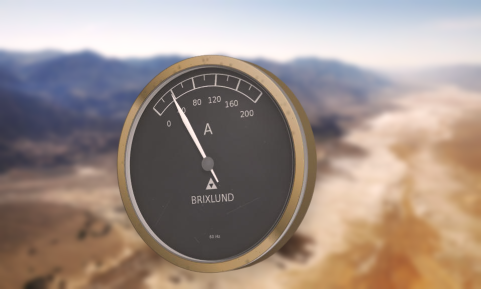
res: 40; A
